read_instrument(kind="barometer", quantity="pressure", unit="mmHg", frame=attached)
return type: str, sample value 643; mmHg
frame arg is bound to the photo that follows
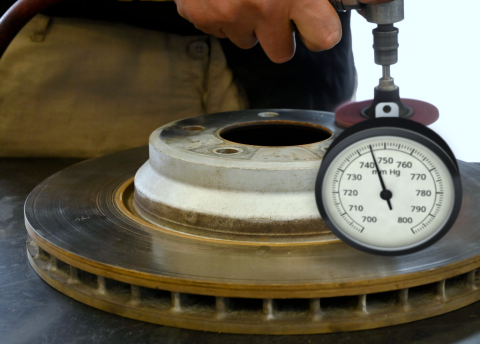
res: 745; mmHg
